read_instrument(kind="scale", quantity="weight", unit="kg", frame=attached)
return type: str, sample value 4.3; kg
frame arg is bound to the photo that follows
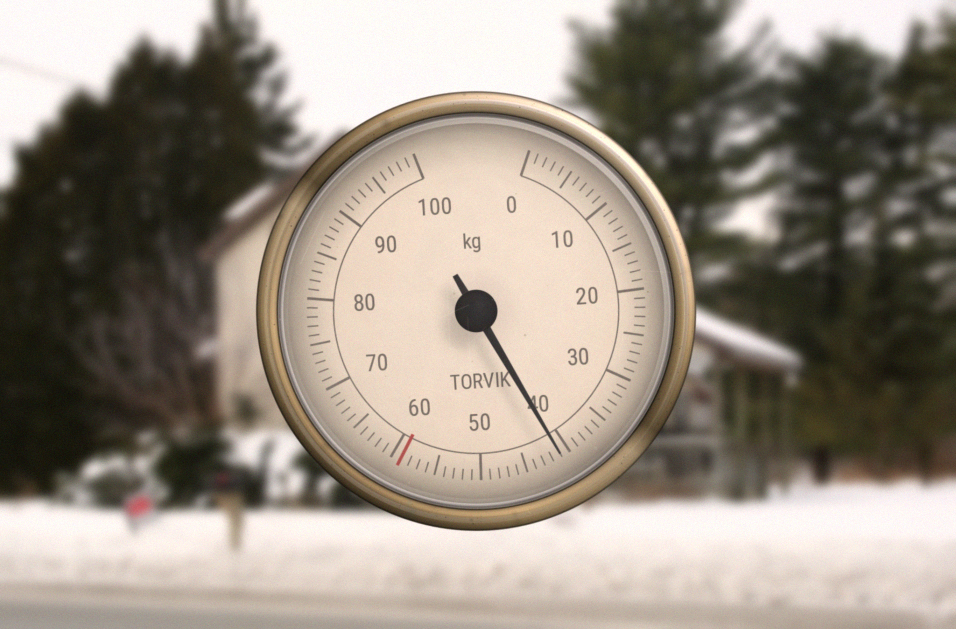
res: 41; kg
